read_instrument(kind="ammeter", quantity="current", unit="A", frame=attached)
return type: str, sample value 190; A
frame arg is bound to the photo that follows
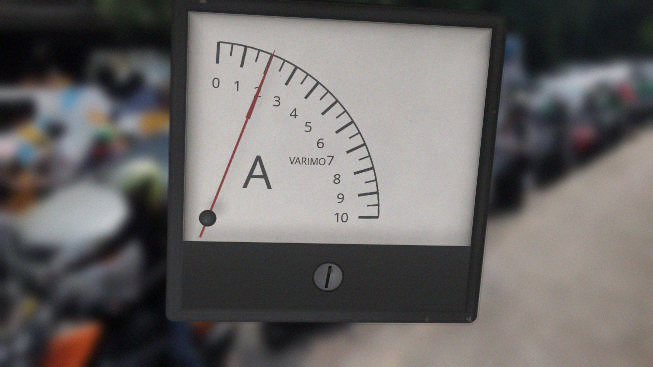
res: 2; A
